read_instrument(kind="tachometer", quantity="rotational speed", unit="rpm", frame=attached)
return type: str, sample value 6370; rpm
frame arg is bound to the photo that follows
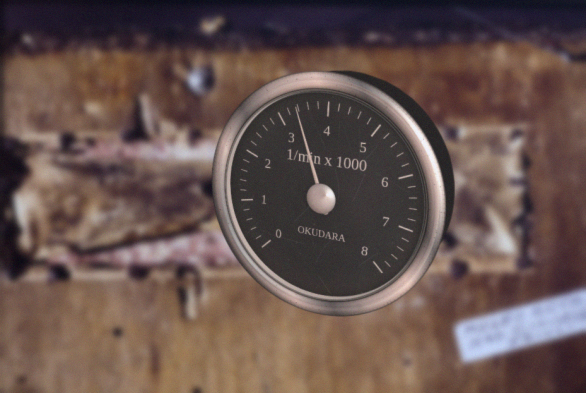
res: 3400; rpm
